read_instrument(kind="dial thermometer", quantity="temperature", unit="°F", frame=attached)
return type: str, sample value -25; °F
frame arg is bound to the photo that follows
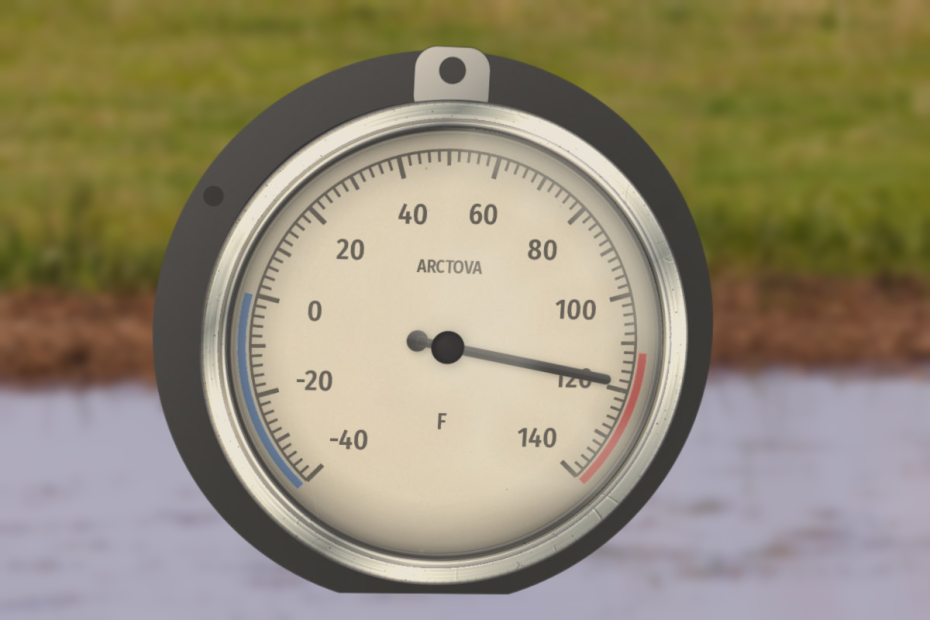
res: 118; °F
